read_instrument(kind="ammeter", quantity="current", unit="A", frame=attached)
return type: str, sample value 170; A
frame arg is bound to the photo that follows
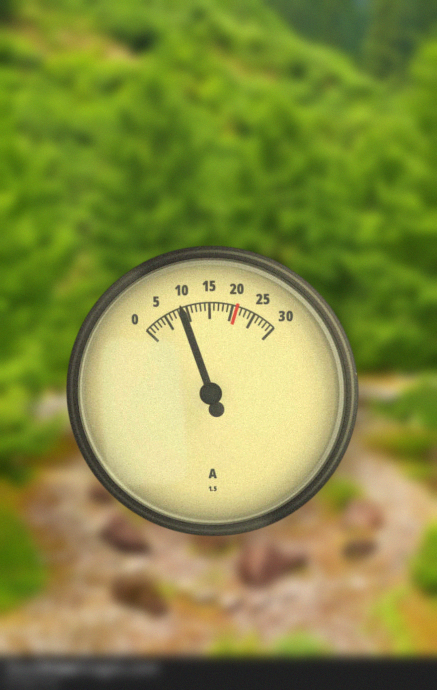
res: 9; A
